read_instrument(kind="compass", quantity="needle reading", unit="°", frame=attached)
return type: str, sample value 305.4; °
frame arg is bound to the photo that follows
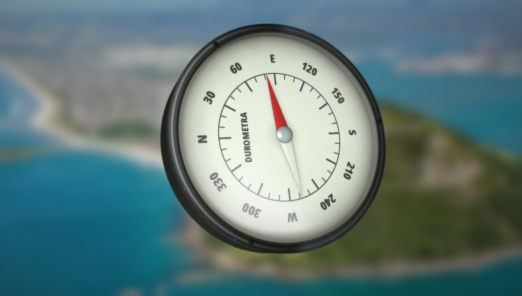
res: 80; °
